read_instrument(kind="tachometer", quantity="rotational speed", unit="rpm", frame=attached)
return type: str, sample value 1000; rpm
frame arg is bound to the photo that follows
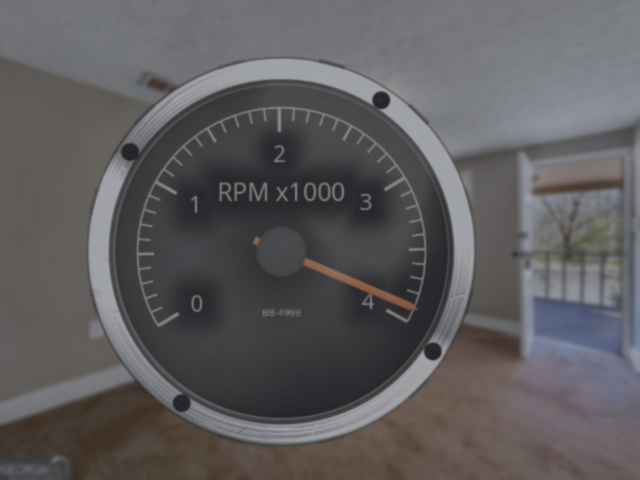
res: 3900; rpm
